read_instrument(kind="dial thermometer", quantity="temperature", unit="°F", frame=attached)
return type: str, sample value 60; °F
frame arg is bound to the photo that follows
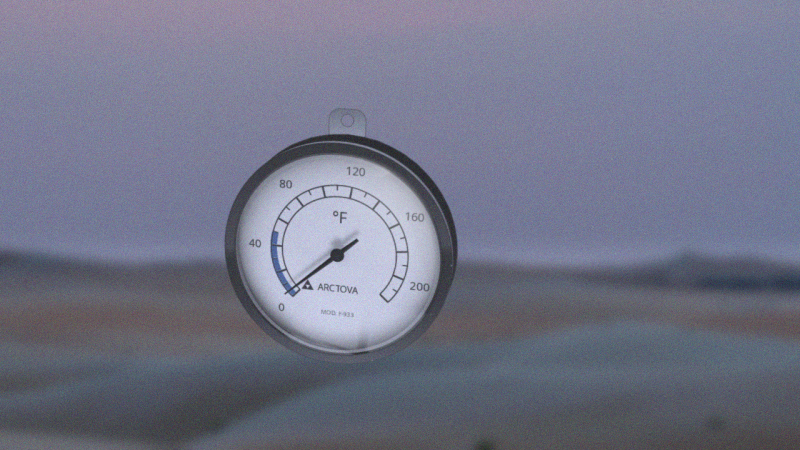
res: 5; °F
